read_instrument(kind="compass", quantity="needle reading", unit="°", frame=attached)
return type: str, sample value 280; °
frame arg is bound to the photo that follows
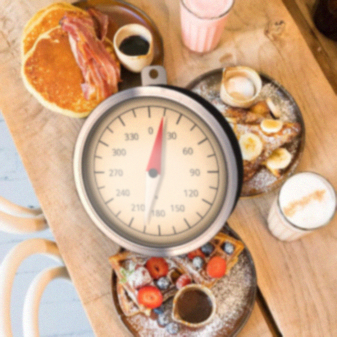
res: 15; °
